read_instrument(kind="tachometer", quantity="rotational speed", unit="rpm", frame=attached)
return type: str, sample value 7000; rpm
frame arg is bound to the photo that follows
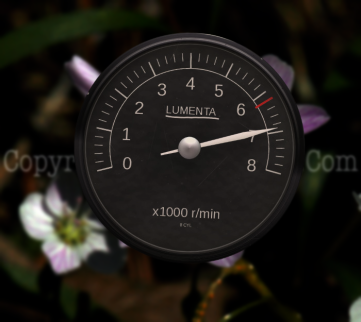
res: 6900; rpm
